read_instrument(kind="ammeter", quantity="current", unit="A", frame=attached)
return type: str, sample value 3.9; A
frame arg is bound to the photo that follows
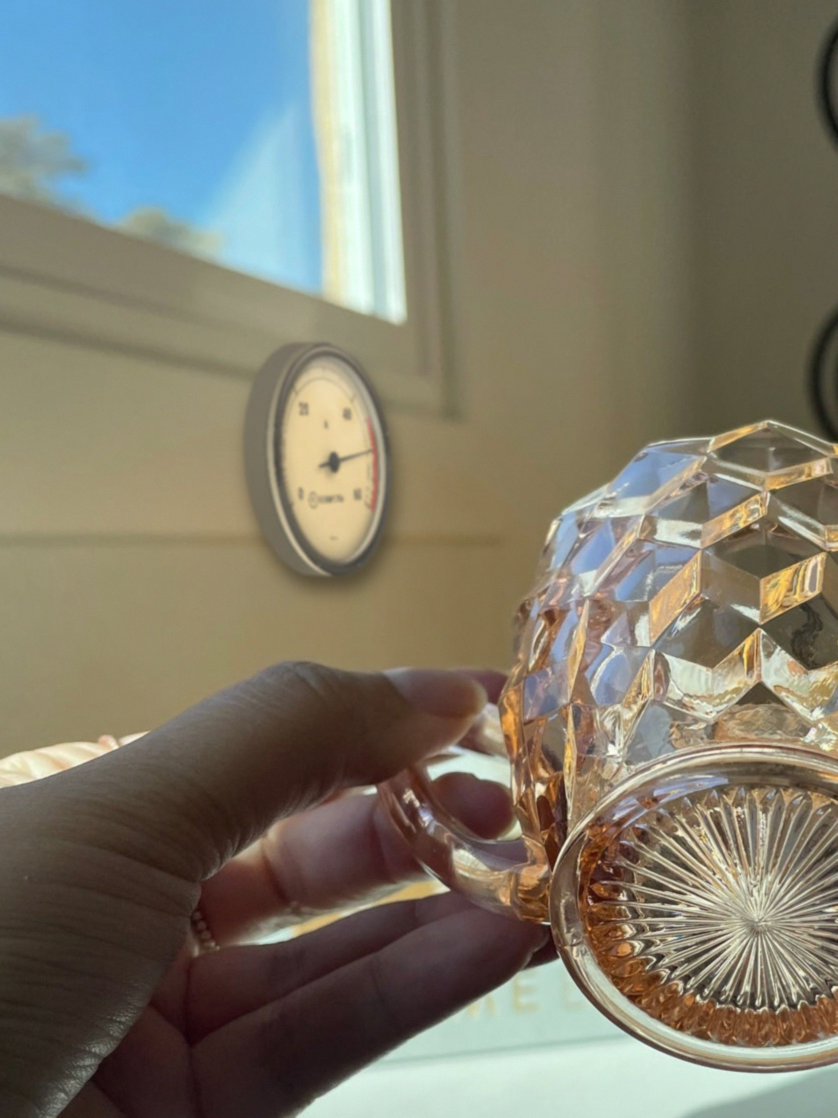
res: 50; A
